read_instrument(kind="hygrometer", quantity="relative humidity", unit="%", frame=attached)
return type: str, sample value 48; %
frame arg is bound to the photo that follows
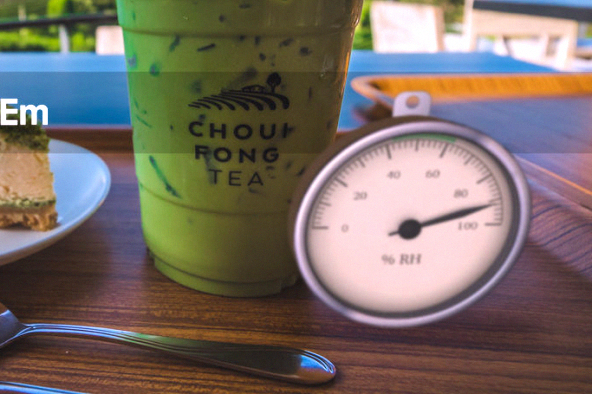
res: 90; %
